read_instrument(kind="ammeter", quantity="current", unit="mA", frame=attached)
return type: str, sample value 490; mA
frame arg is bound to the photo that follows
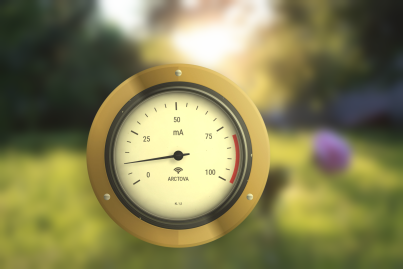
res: 10; mA
